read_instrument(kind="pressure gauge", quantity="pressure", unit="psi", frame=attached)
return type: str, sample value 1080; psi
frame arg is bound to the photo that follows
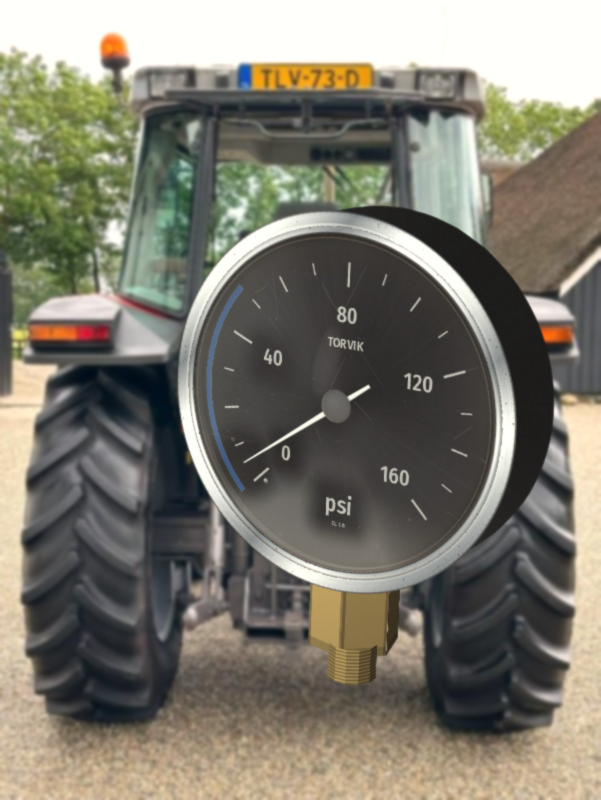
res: 5; psi
